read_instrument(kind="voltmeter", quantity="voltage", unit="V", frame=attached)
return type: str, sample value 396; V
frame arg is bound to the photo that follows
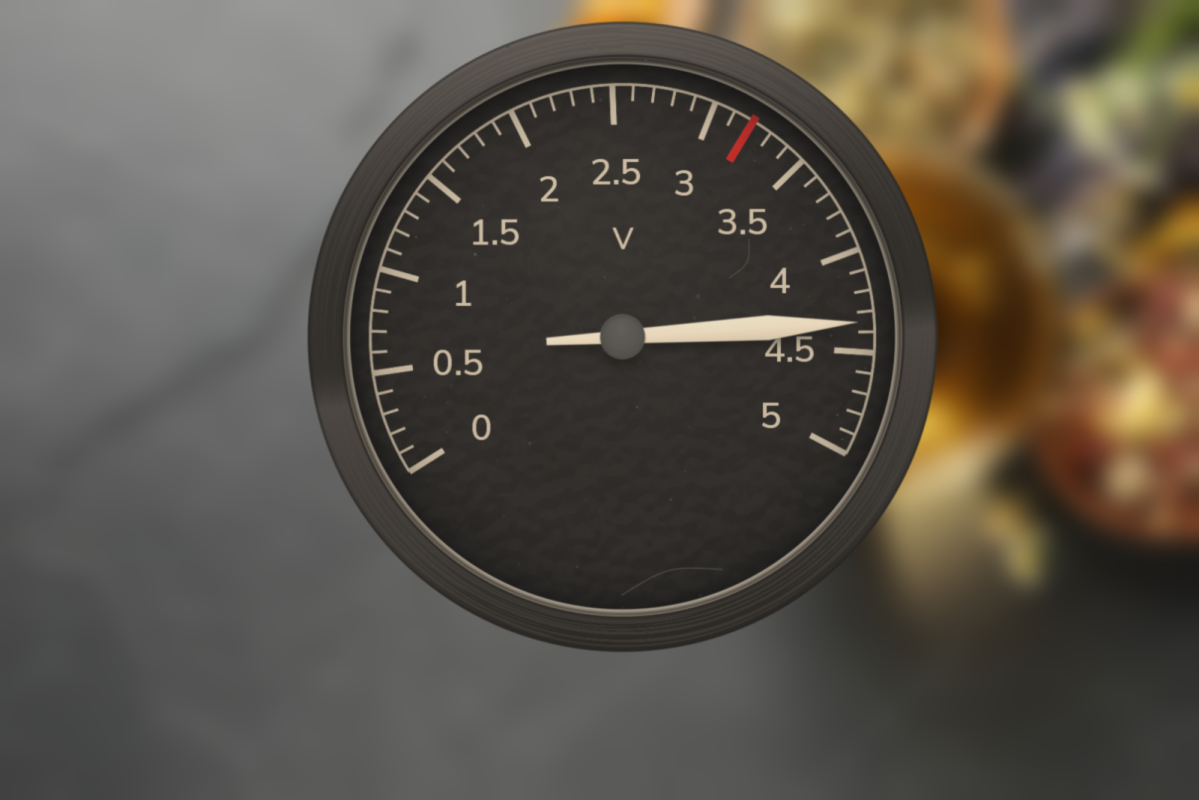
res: 4.35; V
